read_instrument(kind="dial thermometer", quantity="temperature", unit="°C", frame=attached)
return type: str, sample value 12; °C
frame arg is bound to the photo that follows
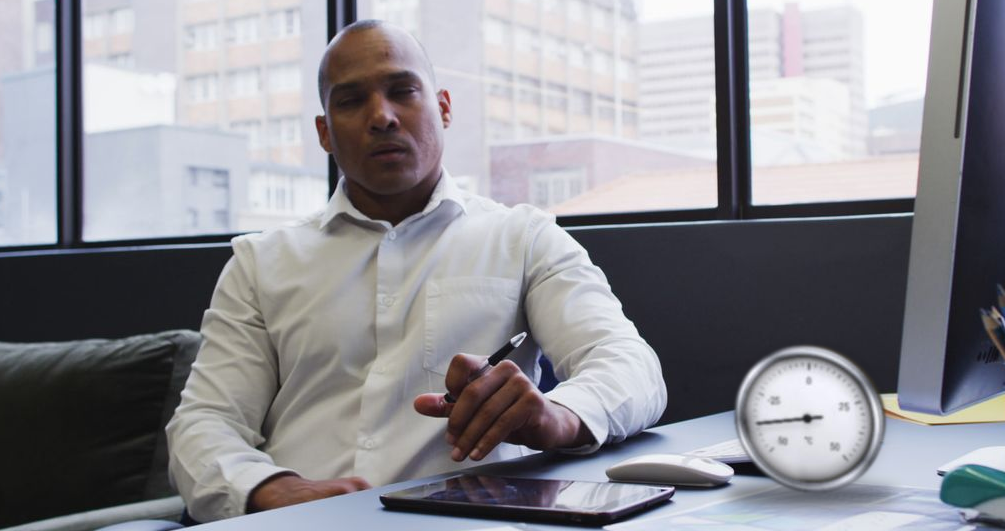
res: -37.5; °C
